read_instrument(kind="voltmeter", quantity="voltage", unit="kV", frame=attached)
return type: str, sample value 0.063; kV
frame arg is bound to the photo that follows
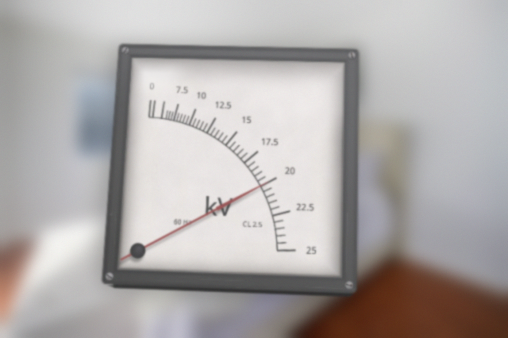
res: 20; kV
